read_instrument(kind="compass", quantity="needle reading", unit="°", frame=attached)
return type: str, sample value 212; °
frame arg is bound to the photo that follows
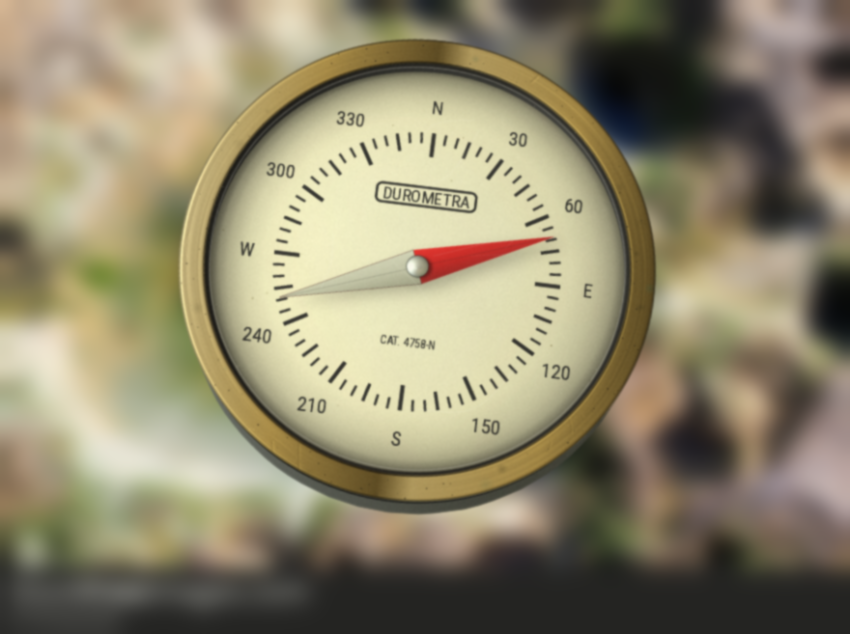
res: 70; °
